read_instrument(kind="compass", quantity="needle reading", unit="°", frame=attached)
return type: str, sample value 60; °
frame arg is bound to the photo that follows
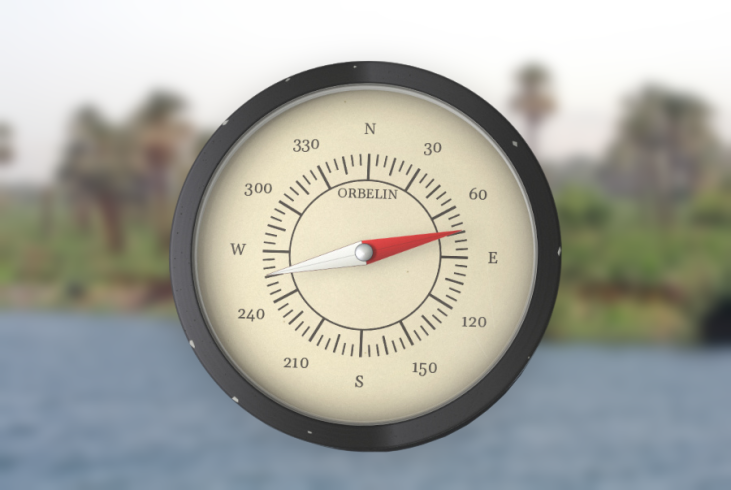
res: 75; °
